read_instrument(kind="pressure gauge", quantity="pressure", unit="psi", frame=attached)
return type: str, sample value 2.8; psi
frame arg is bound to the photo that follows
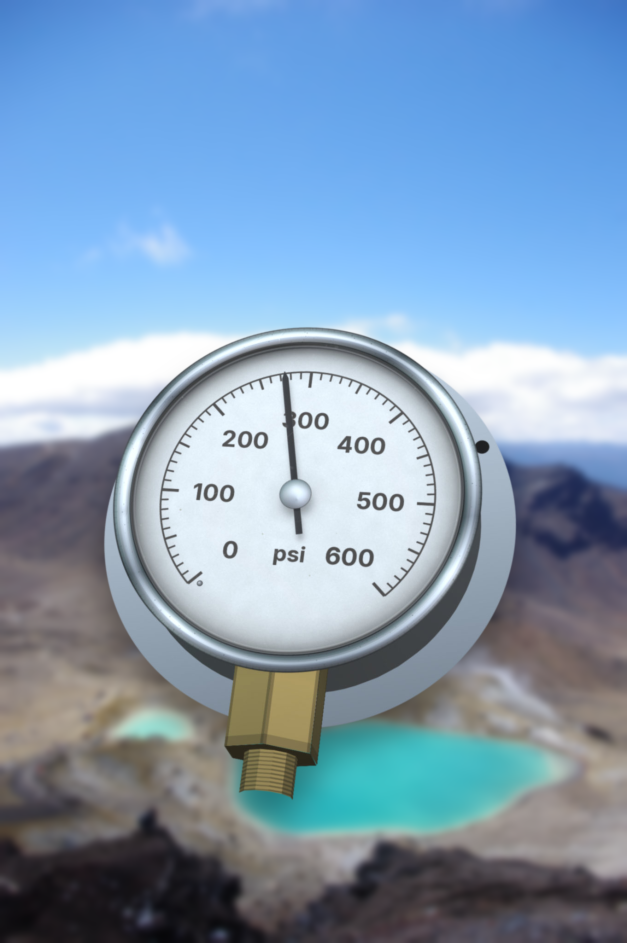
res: 275; psi
